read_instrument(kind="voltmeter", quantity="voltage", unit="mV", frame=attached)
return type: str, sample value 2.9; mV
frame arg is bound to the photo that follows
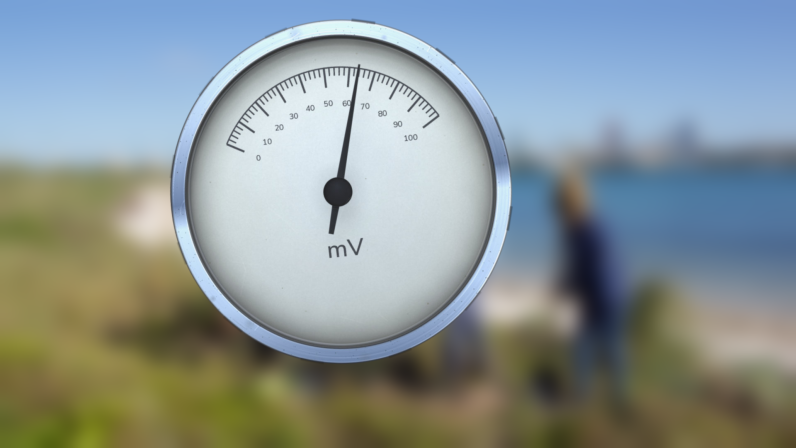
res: 64; mV
